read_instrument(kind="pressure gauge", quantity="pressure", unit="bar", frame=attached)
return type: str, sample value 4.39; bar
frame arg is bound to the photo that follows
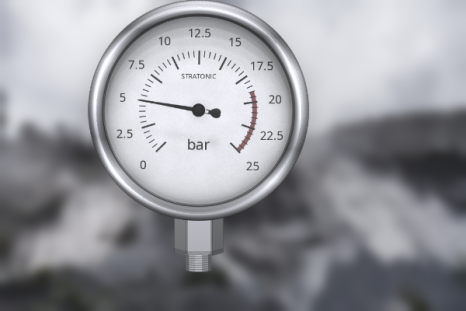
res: 5; bar
